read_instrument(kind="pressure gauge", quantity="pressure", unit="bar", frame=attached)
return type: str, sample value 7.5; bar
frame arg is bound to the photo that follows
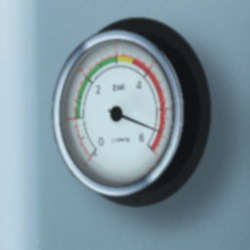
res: 5.5; bar
